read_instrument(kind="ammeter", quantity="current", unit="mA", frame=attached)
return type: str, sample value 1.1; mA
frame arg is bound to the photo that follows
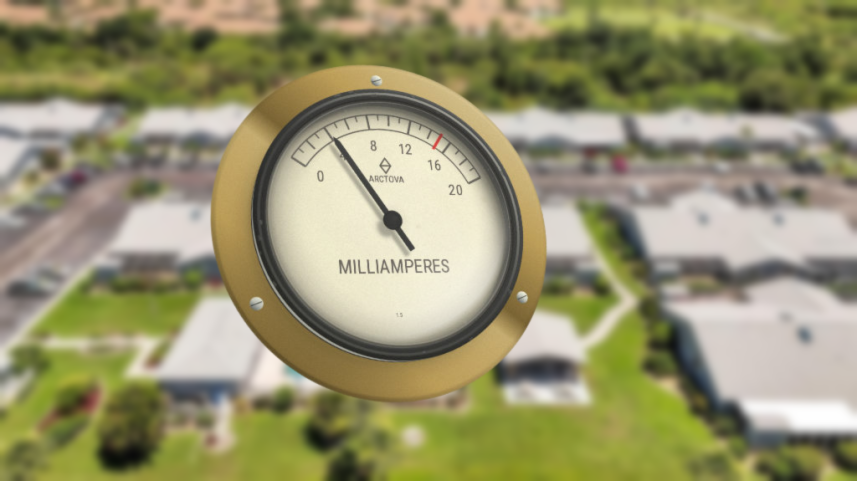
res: 4; mA
